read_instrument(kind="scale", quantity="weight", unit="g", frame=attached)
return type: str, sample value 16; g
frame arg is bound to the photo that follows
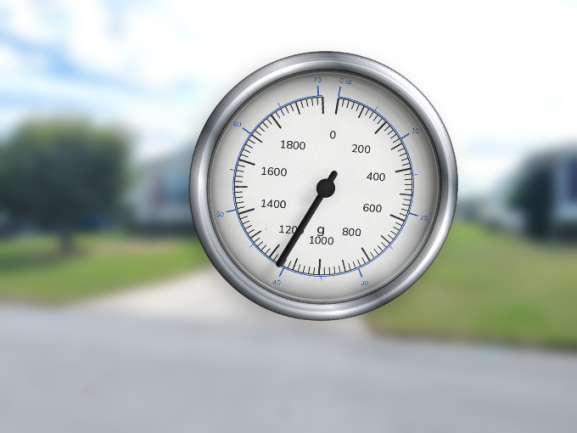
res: 1160; g
